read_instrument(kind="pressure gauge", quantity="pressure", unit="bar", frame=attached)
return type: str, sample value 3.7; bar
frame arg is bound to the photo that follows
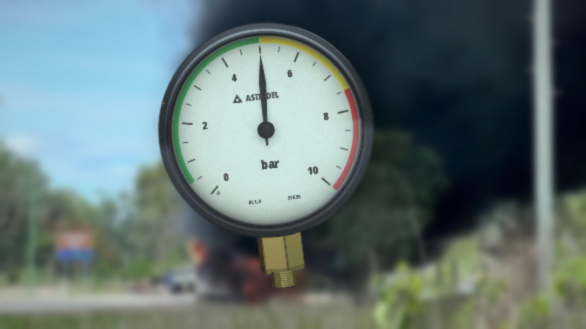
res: 5; bar
